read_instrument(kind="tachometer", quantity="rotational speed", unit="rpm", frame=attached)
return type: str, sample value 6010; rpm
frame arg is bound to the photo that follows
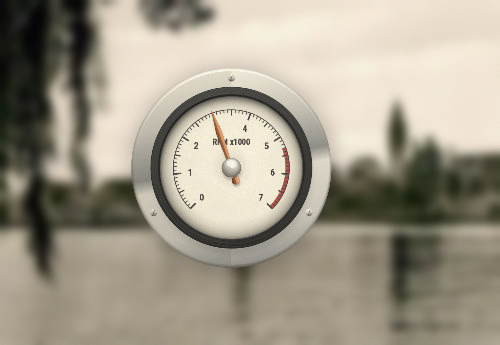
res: 3000; rpm
